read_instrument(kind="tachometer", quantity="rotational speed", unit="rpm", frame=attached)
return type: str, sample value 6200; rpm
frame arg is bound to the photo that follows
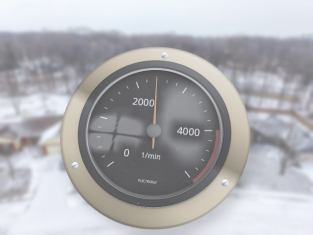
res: 2400; rpm
